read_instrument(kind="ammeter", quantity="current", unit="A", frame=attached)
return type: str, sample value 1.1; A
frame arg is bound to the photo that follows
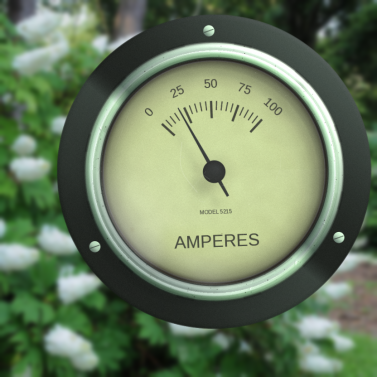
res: 20; A
